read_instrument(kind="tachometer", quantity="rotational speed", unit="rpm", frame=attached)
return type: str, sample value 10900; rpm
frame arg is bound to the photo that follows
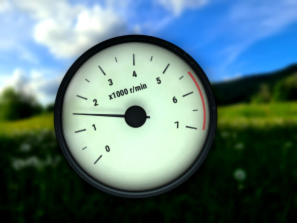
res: 1500; rpm
